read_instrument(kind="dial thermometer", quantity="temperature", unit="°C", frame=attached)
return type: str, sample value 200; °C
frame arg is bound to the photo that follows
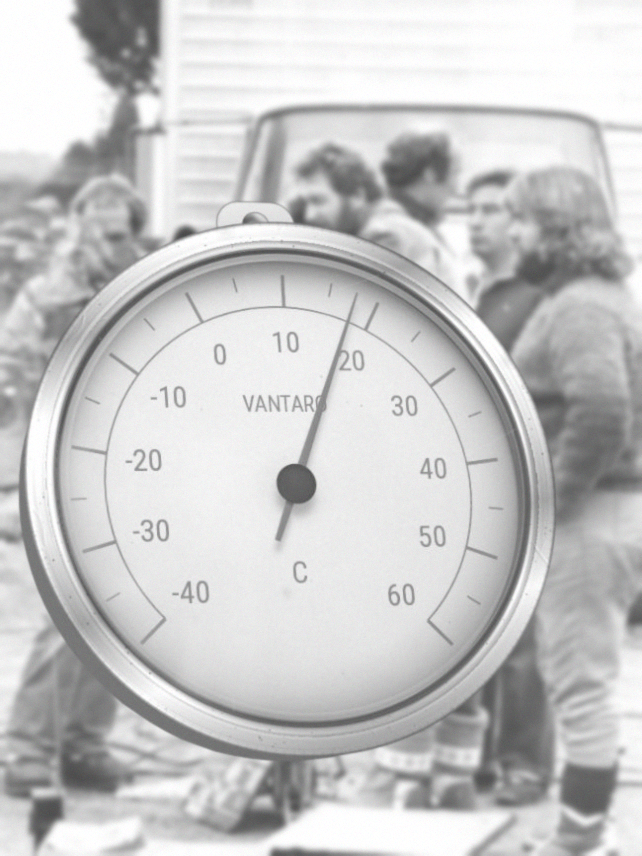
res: 17.5; °C
